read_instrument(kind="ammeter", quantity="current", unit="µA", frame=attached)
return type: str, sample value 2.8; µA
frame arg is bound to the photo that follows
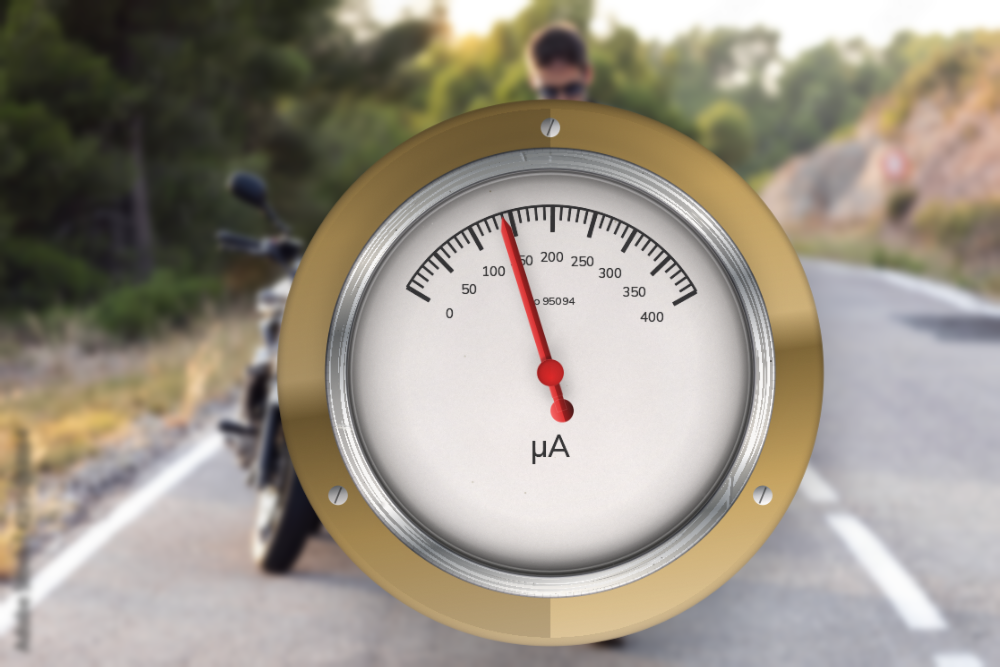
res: 140; µA
